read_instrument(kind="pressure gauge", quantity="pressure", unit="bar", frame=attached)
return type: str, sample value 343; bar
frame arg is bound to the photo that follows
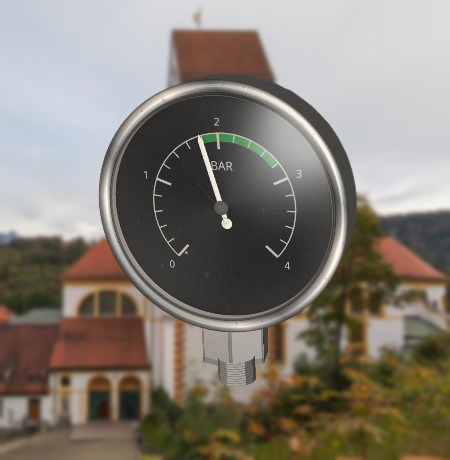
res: 1.8; bar
